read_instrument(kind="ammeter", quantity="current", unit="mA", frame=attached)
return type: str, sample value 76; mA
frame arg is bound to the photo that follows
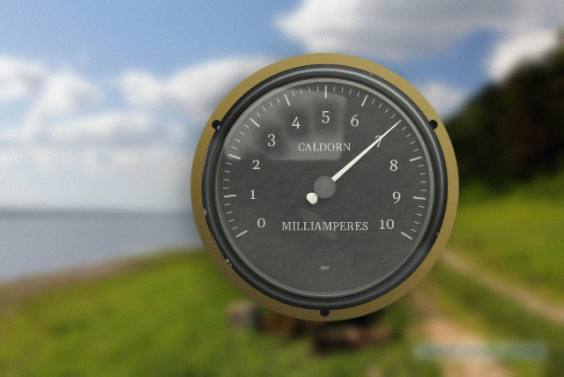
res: 7; mA
